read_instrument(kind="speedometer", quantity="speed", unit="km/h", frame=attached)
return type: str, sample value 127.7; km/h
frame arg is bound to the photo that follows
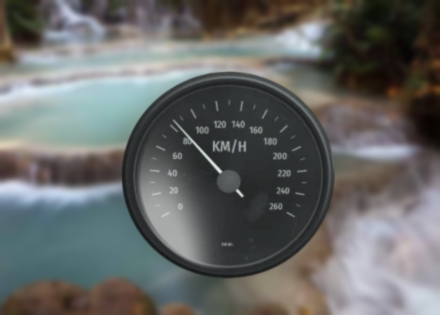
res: 85; km/h
